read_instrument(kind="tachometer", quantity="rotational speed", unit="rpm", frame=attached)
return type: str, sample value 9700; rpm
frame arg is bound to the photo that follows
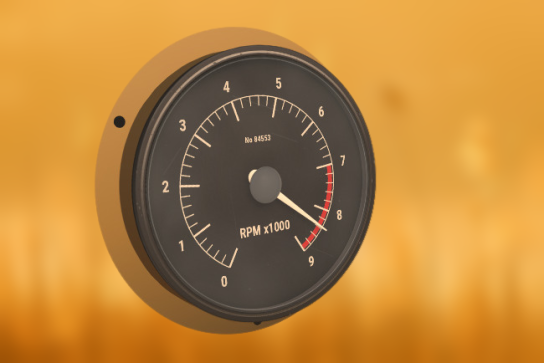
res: 8400; rpm
